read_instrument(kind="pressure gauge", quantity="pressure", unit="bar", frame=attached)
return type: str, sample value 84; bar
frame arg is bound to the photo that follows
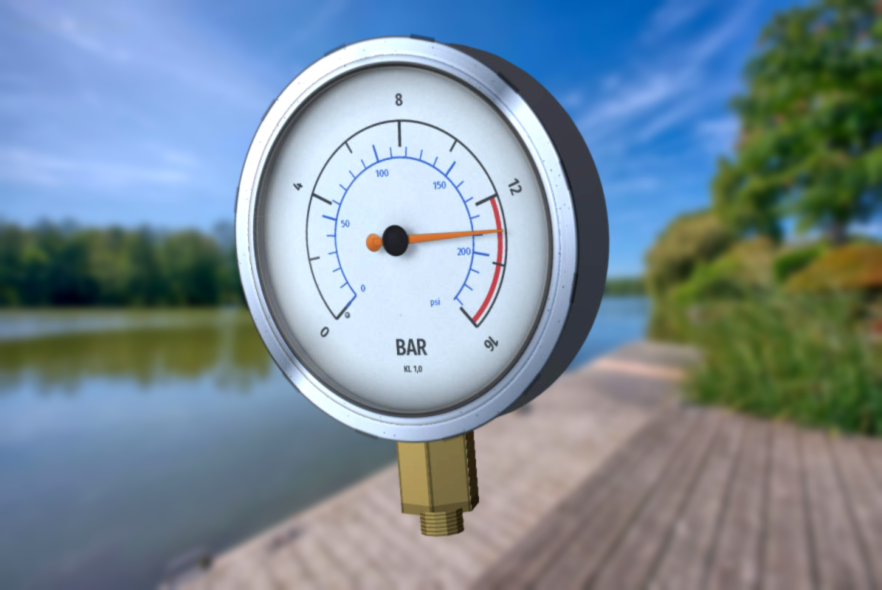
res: 13; bar
